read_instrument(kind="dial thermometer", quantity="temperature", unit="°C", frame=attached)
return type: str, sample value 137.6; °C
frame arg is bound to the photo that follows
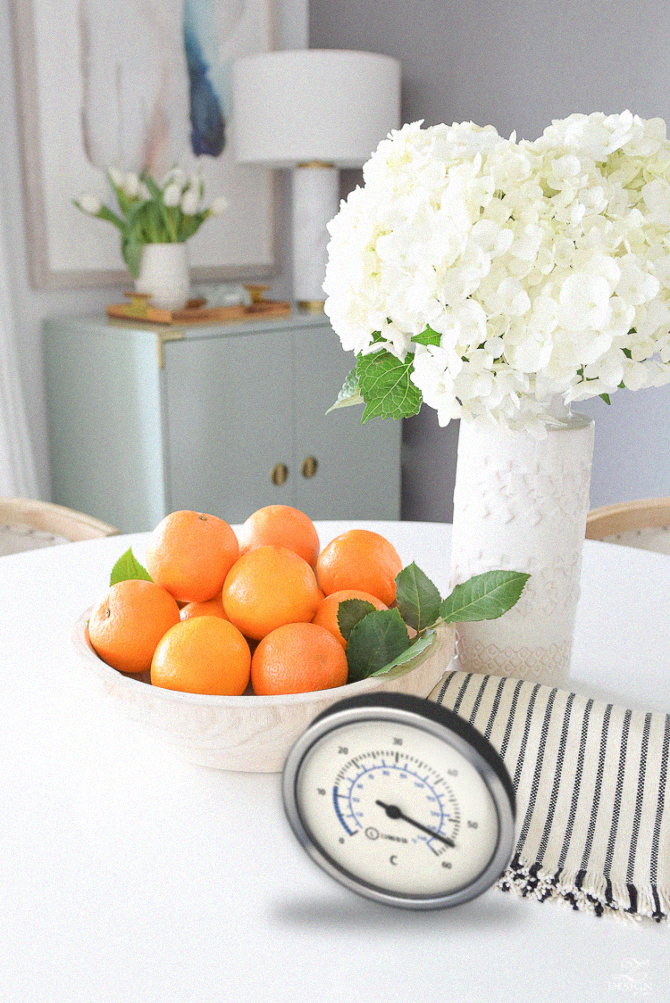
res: 55; °C
